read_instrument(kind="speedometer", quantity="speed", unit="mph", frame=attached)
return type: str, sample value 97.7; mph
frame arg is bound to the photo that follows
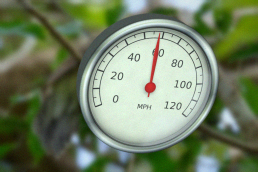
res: 57.5; mph
